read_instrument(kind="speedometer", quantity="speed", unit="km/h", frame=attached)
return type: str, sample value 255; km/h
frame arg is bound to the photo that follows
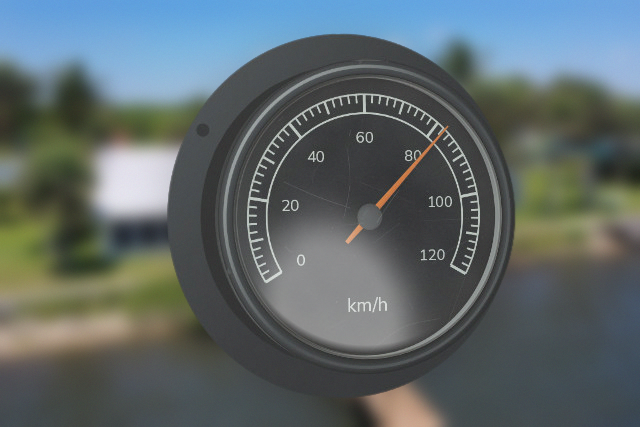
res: 82; km/h
